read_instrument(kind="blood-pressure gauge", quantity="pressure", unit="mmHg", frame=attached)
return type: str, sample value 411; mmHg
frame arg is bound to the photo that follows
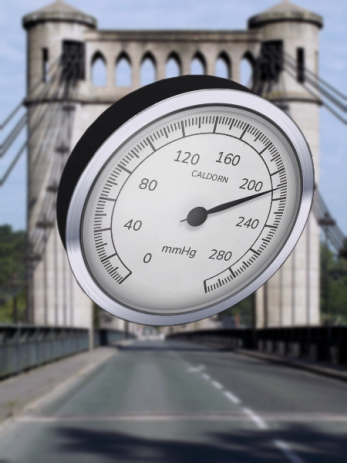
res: 210; mmHg
